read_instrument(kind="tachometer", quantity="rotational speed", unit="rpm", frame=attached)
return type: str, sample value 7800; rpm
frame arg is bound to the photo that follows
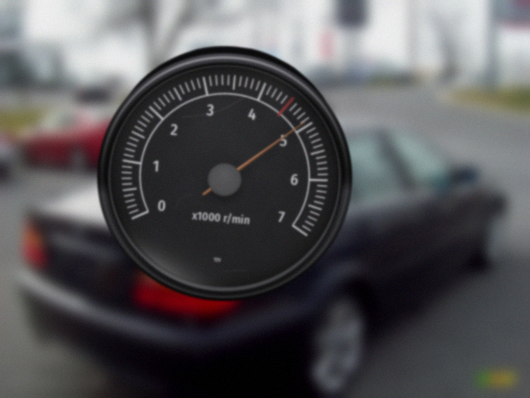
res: 4900; rpm
